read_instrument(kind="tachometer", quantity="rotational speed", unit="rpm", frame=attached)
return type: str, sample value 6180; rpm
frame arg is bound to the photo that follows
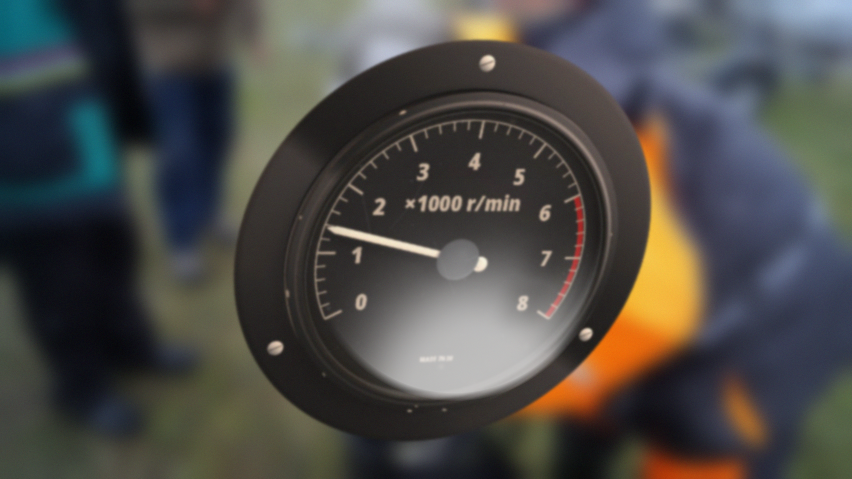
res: 1400; rpm
